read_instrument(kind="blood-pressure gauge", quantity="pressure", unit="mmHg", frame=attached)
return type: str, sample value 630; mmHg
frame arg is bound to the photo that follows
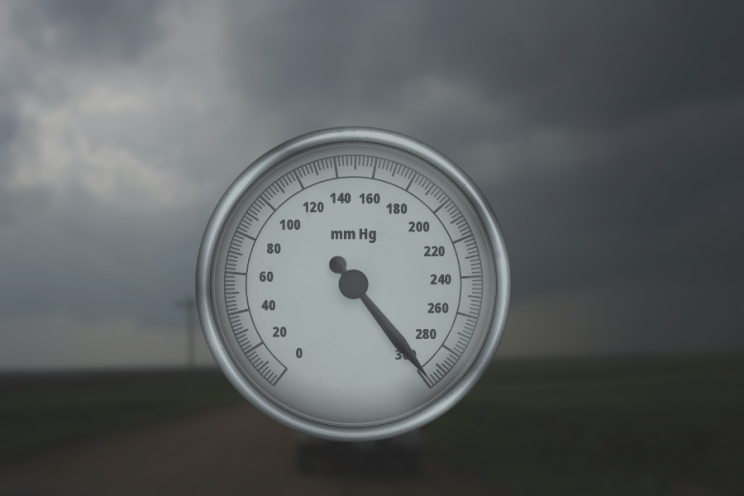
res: 298; mmHg
